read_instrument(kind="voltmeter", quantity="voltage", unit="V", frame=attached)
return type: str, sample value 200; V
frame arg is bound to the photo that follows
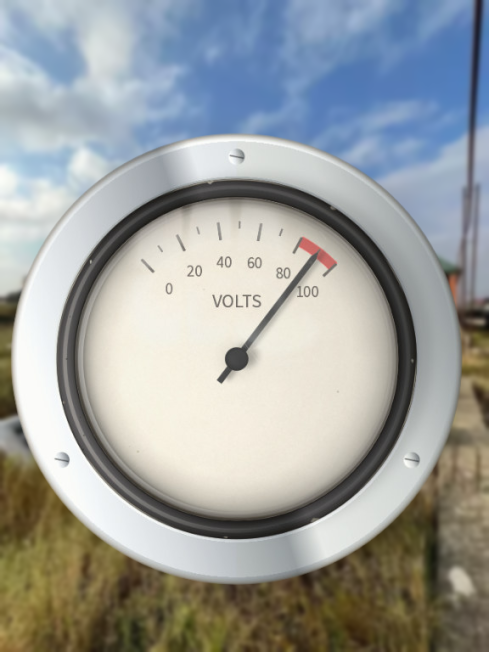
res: 90; V
